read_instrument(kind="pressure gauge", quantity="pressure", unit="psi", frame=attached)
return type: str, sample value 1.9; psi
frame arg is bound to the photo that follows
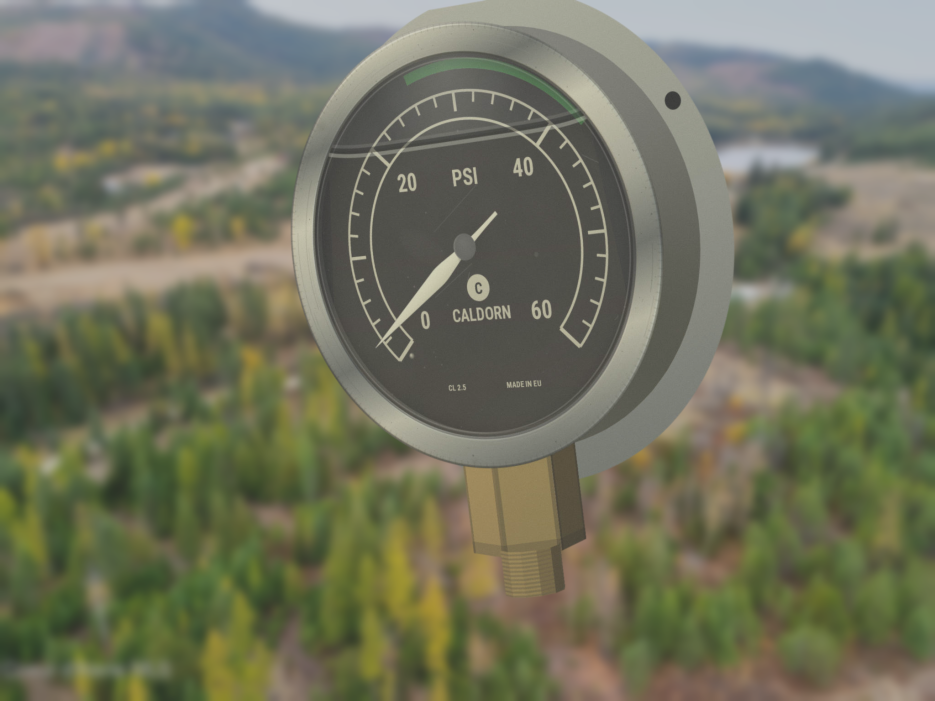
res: 2; psi
